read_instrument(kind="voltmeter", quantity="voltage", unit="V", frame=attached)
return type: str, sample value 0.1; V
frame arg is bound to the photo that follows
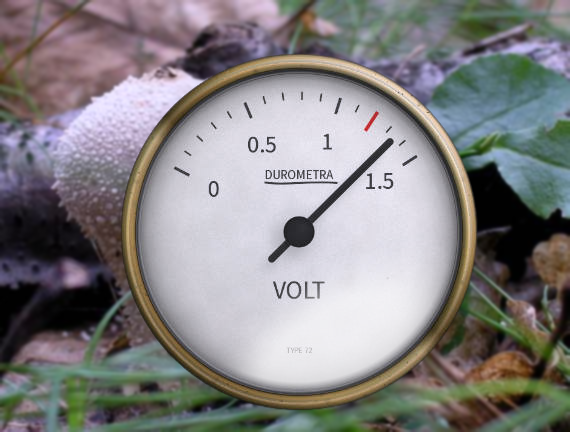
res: 1.35; V
